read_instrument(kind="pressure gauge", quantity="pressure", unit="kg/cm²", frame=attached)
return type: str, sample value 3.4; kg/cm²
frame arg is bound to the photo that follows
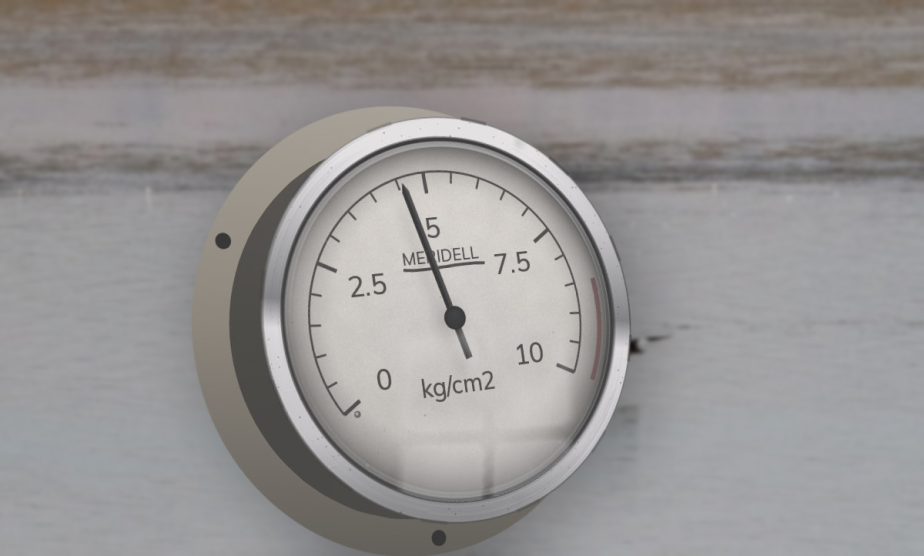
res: 4.5; kg/cm²
